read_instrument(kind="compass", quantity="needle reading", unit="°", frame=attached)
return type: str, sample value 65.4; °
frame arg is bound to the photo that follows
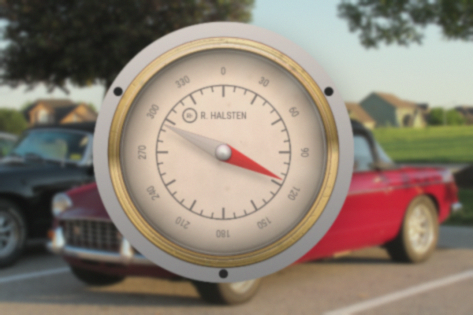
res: 115; °
